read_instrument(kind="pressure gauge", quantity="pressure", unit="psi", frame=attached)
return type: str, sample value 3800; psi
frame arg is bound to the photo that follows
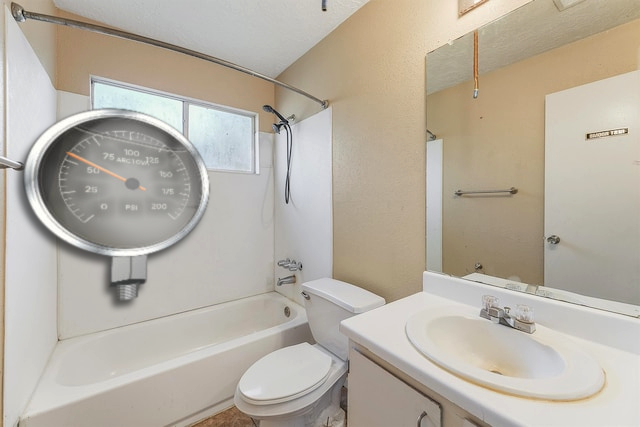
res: 55; psi
